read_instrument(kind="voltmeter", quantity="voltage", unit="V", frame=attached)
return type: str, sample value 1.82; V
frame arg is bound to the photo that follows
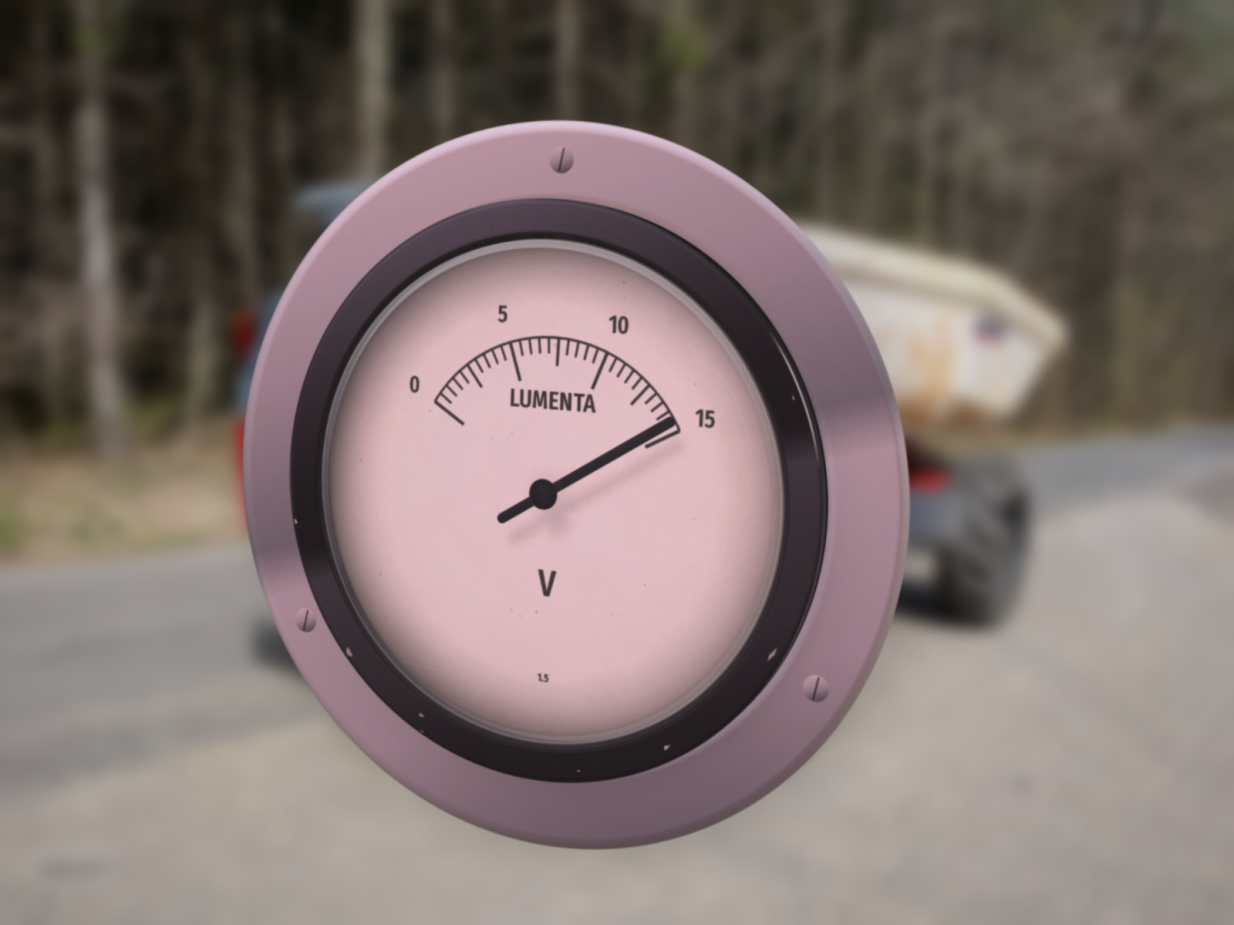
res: 14.5; V
